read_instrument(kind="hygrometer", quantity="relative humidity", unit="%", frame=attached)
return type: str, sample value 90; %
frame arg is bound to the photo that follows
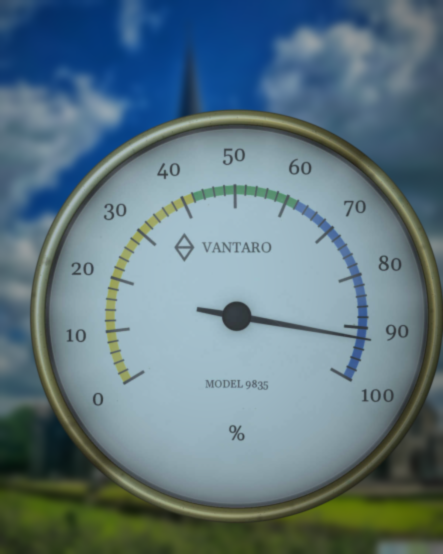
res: 92; %
